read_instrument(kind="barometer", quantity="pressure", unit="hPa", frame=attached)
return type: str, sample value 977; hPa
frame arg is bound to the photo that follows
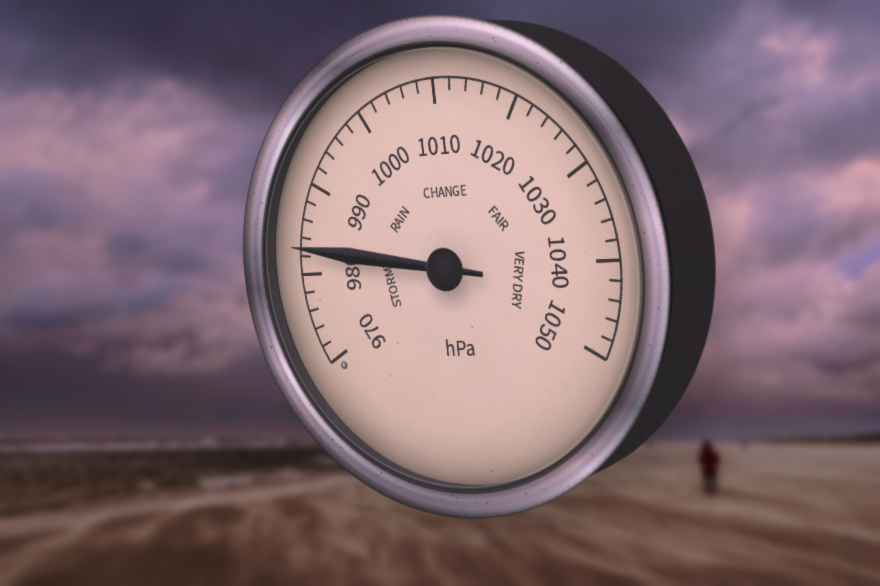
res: 983; hPa
